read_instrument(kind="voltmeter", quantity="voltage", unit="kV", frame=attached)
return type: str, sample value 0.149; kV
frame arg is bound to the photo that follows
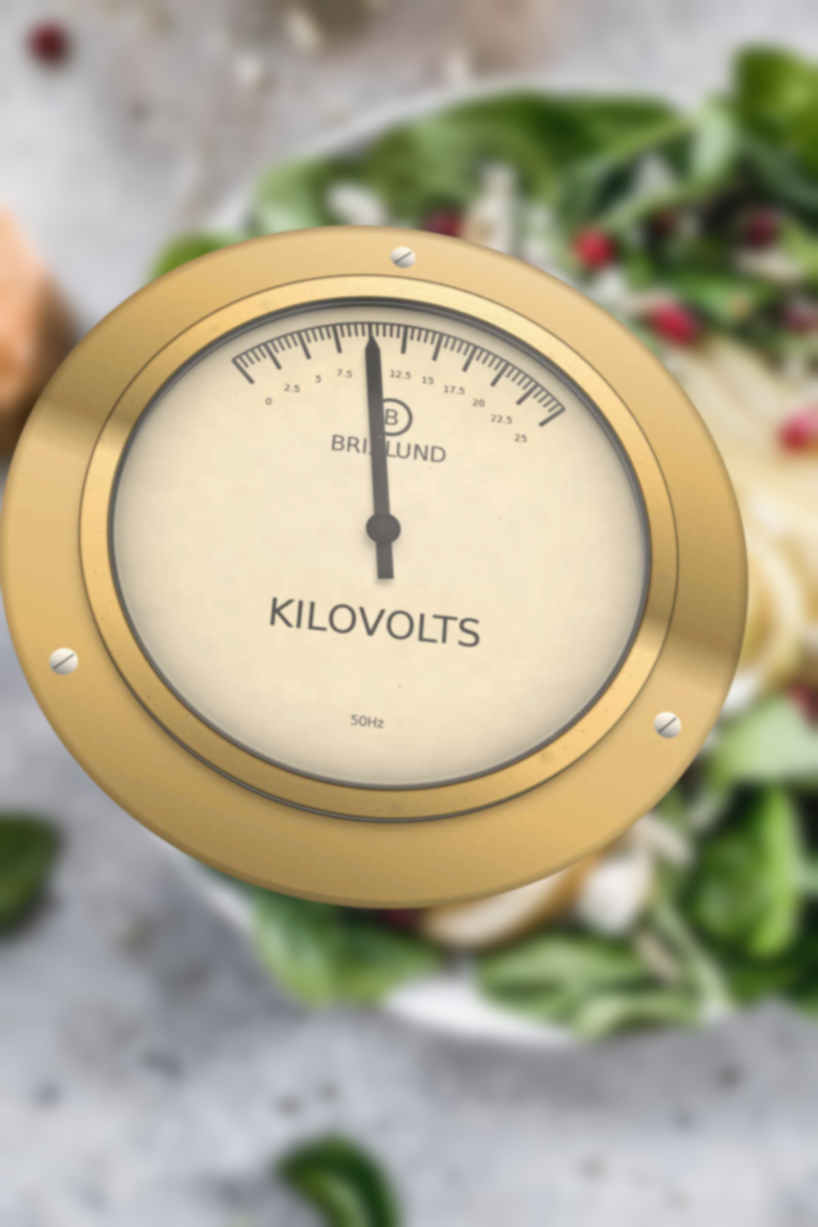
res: 10; kV
